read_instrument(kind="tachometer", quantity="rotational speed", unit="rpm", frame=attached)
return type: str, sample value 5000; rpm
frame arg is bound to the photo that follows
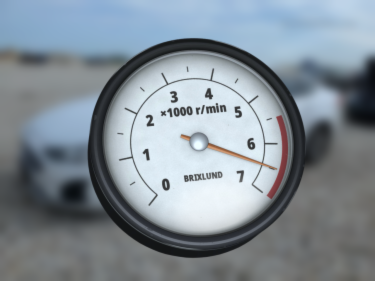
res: 6500; rpm
